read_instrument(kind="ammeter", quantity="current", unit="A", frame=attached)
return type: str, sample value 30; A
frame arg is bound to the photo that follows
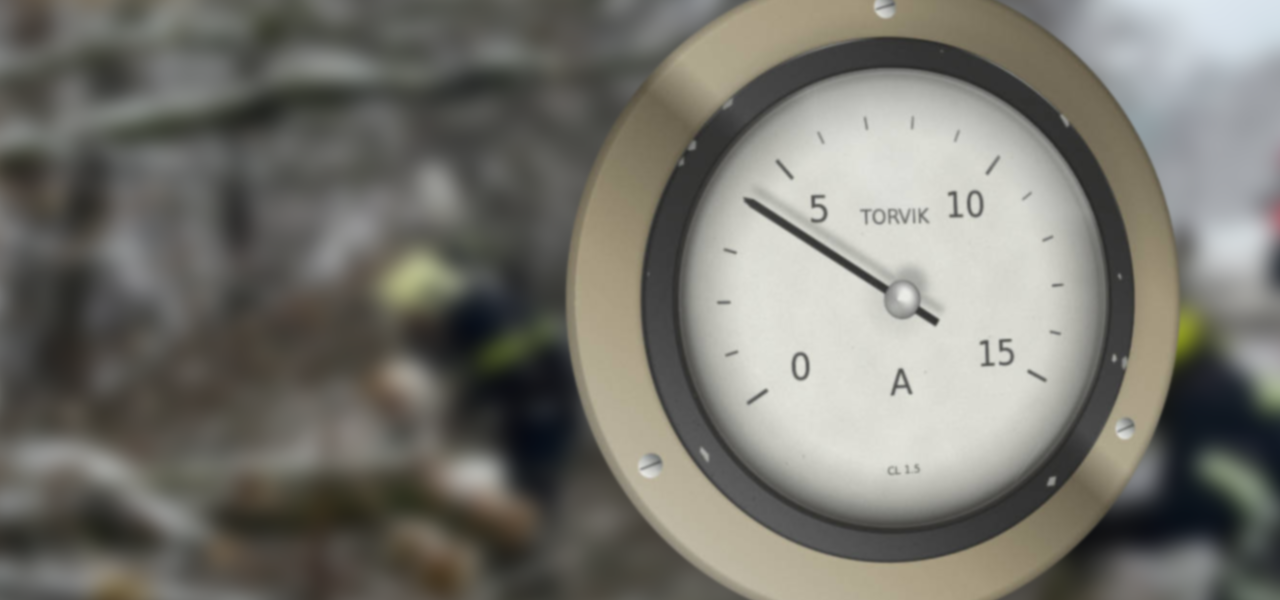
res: 4; A
